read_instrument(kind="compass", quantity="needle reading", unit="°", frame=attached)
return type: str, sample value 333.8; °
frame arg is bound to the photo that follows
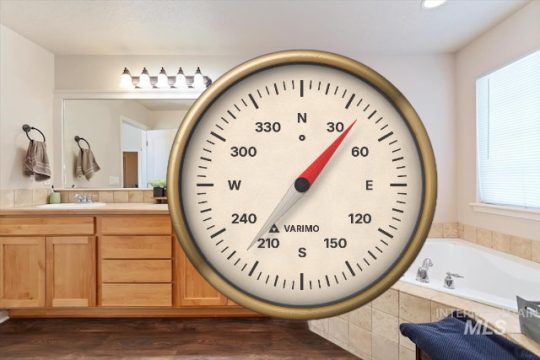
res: 40; °
